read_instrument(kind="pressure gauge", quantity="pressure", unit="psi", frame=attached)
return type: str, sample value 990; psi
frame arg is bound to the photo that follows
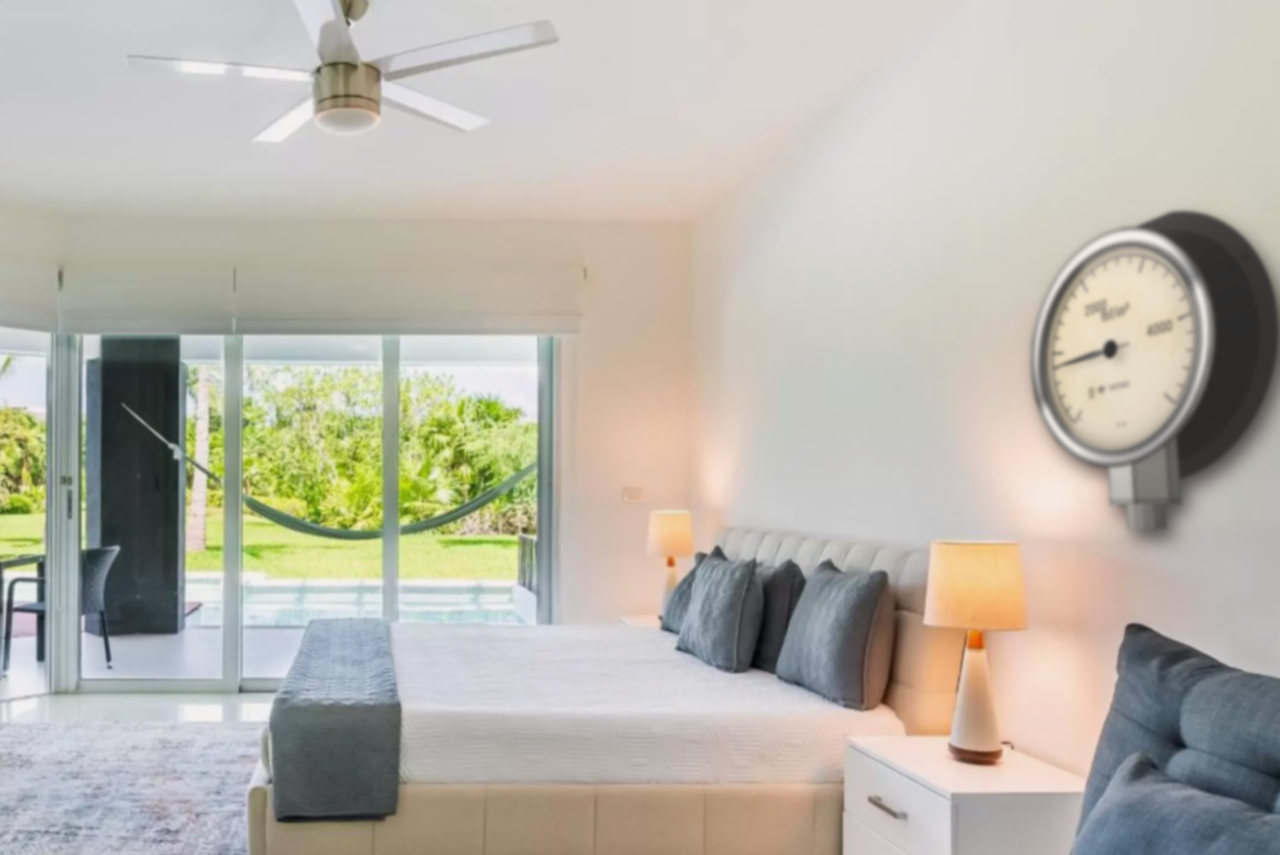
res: 800; psi
